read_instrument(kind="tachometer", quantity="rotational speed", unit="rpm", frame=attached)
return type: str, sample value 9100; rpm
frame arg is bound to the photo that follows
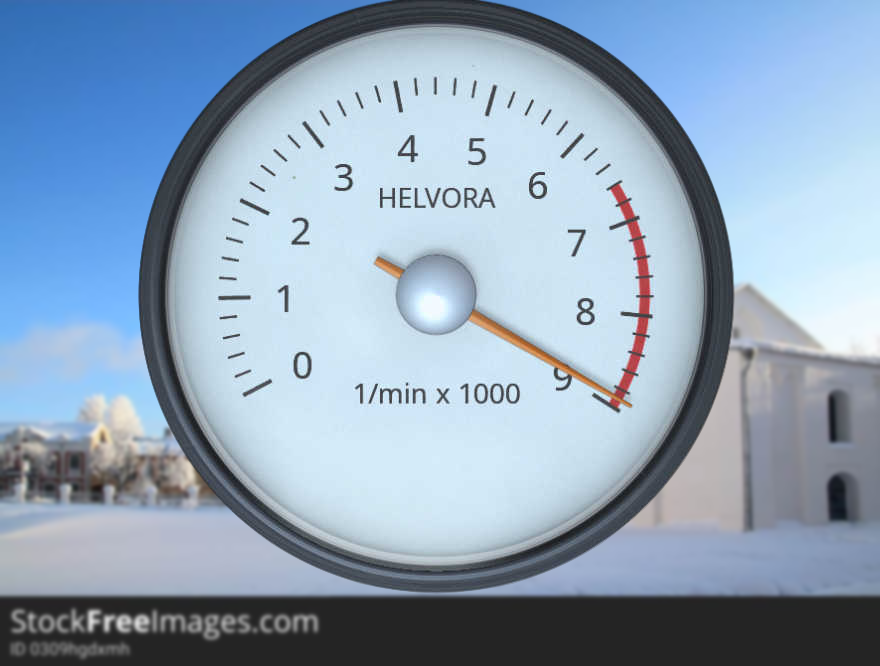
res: 8900; rpm
